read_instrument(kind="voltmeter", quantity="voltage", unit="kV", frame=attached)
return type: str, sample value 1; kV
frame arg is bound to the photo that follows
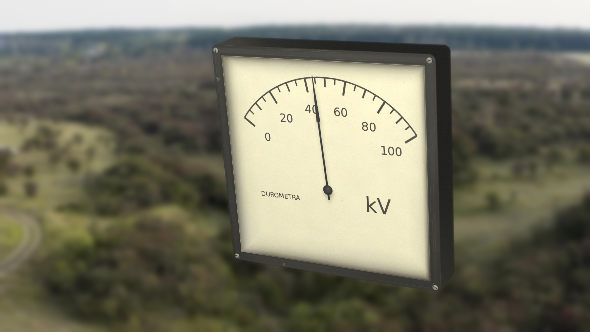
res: 45; kV
